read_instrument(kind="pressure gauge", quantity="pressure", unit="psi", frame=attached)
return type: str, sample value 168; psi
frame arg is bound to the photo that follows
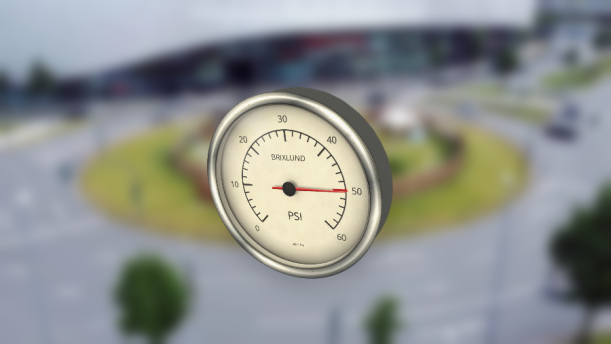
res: 50; psi
